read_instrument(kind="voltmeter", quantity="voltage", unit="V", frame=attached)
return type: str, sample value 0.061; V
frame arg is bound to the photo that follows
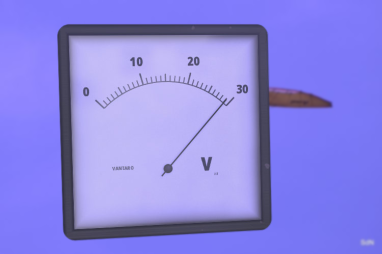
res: 29; V
